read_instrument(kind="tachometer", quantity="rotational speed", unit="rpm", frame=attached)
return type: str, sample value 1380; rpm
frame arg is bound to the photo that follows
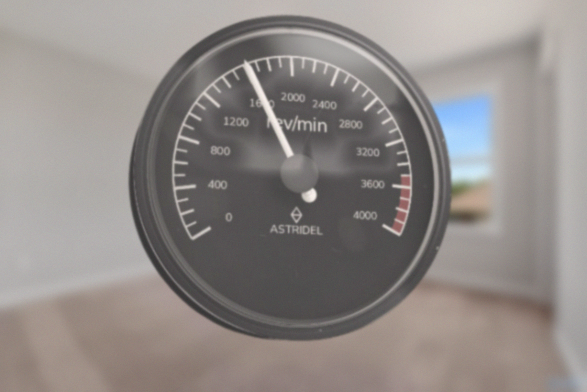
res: 1600; rpm
